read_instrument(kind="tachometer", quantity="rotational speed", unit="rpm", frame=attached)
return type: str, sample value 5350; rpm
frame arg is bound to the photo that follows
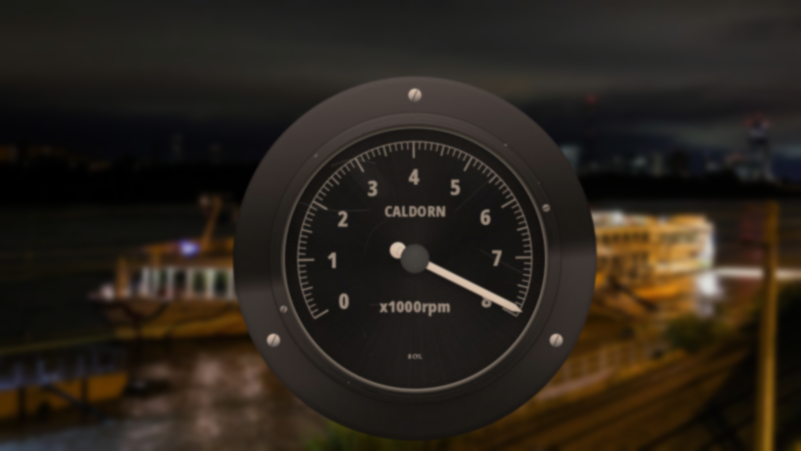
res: 7900; rpm
